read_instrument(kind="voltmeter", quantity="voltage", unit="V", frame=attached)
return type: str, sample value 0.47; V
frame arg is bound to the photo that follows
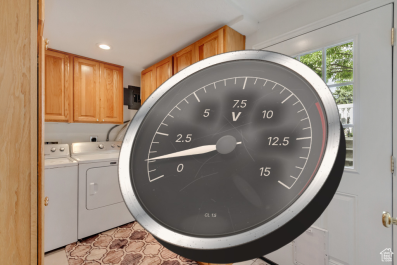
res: 1; V
